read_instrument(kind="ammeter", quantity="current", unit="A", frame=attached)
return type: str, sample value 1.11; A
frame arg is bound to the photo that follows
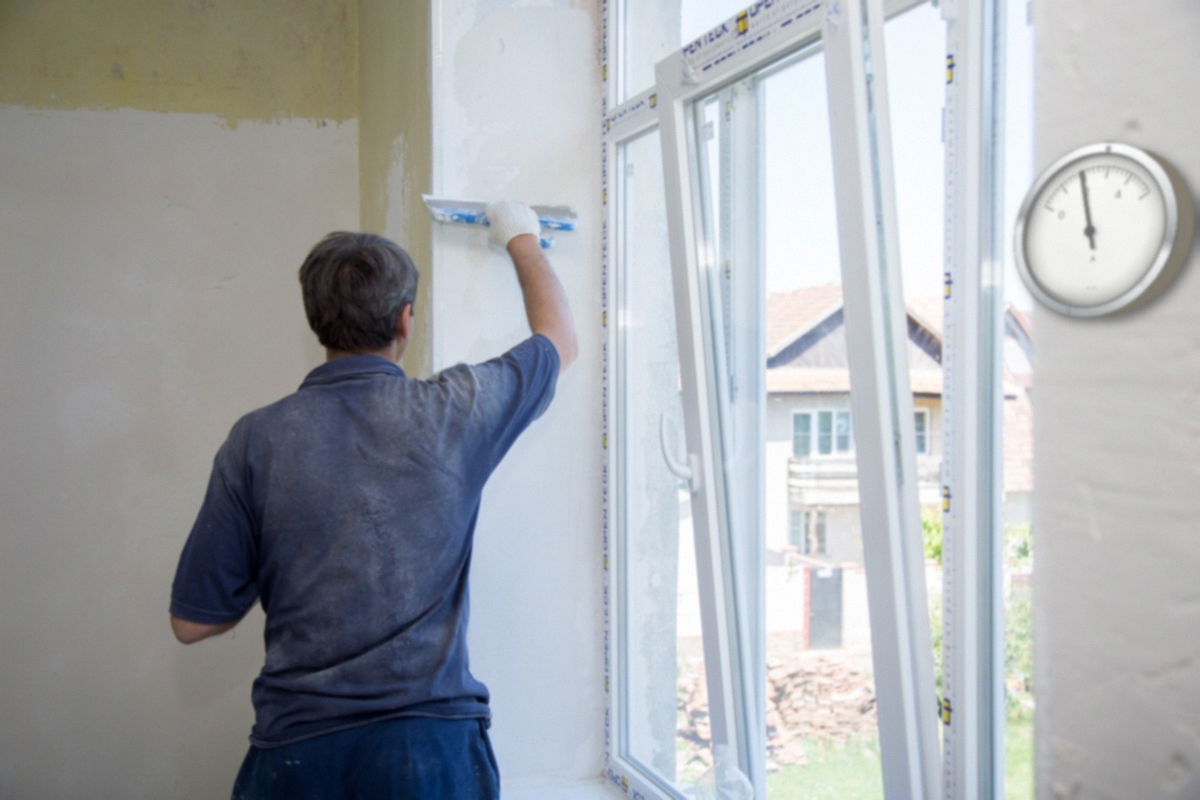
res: 2; A
